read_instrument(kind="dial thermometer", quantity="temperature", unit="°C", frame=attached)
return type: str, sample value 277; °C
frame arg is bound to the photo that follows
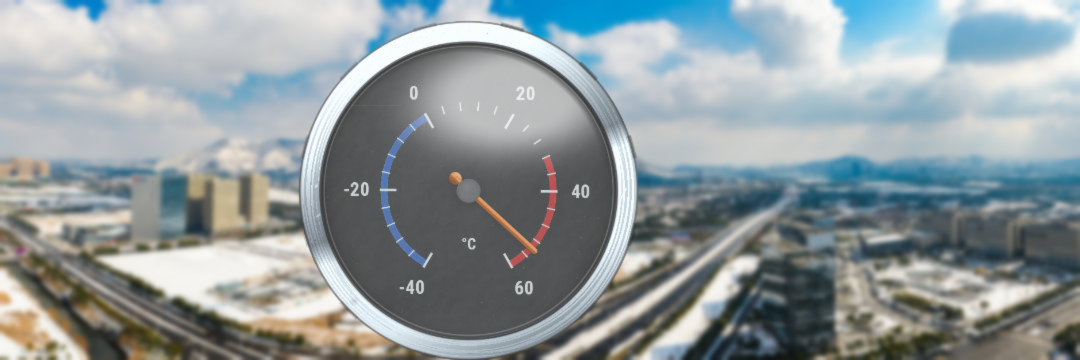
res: 54; °C
